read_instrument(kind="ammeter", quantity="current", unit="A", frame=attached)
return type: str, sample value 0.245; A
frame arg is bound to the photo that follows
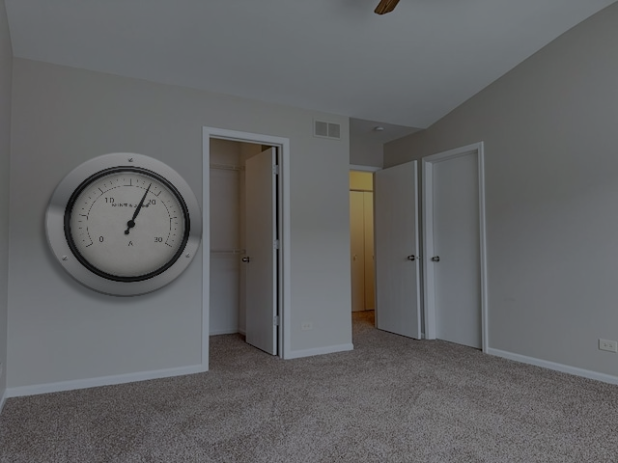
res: 18; A
